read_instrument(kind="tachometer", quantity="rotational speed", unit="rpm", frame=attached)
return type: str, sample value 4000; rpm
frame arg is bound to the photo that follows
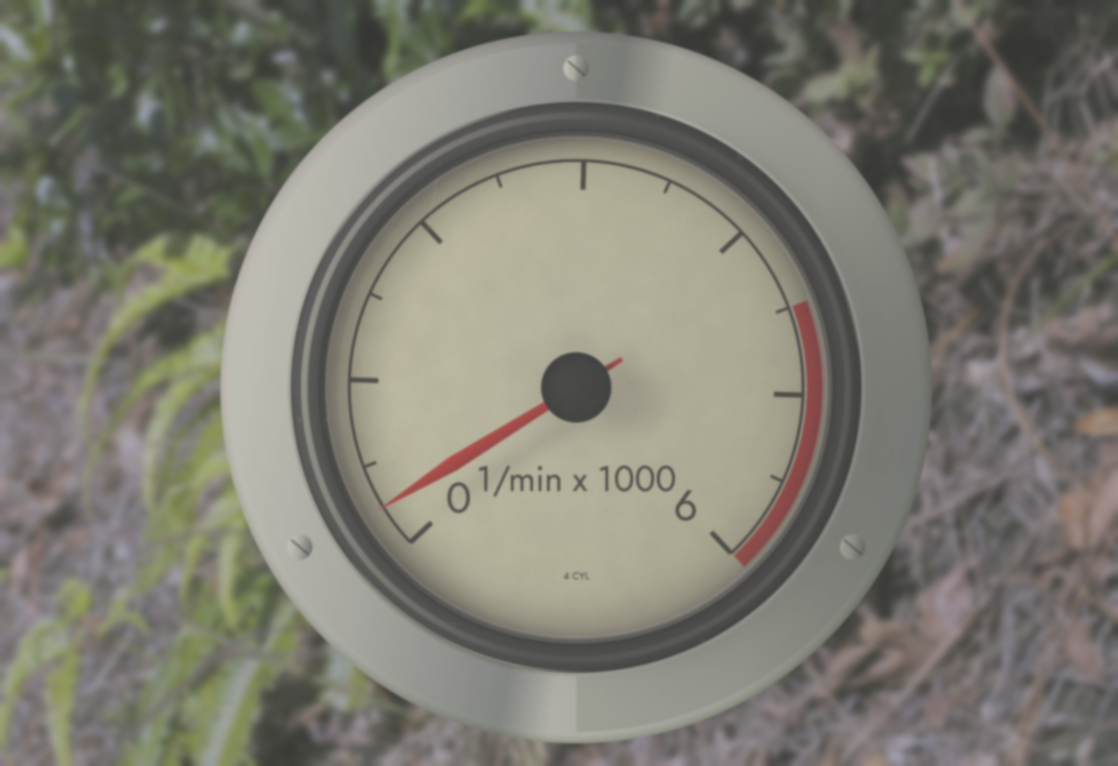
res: 250; rpm
